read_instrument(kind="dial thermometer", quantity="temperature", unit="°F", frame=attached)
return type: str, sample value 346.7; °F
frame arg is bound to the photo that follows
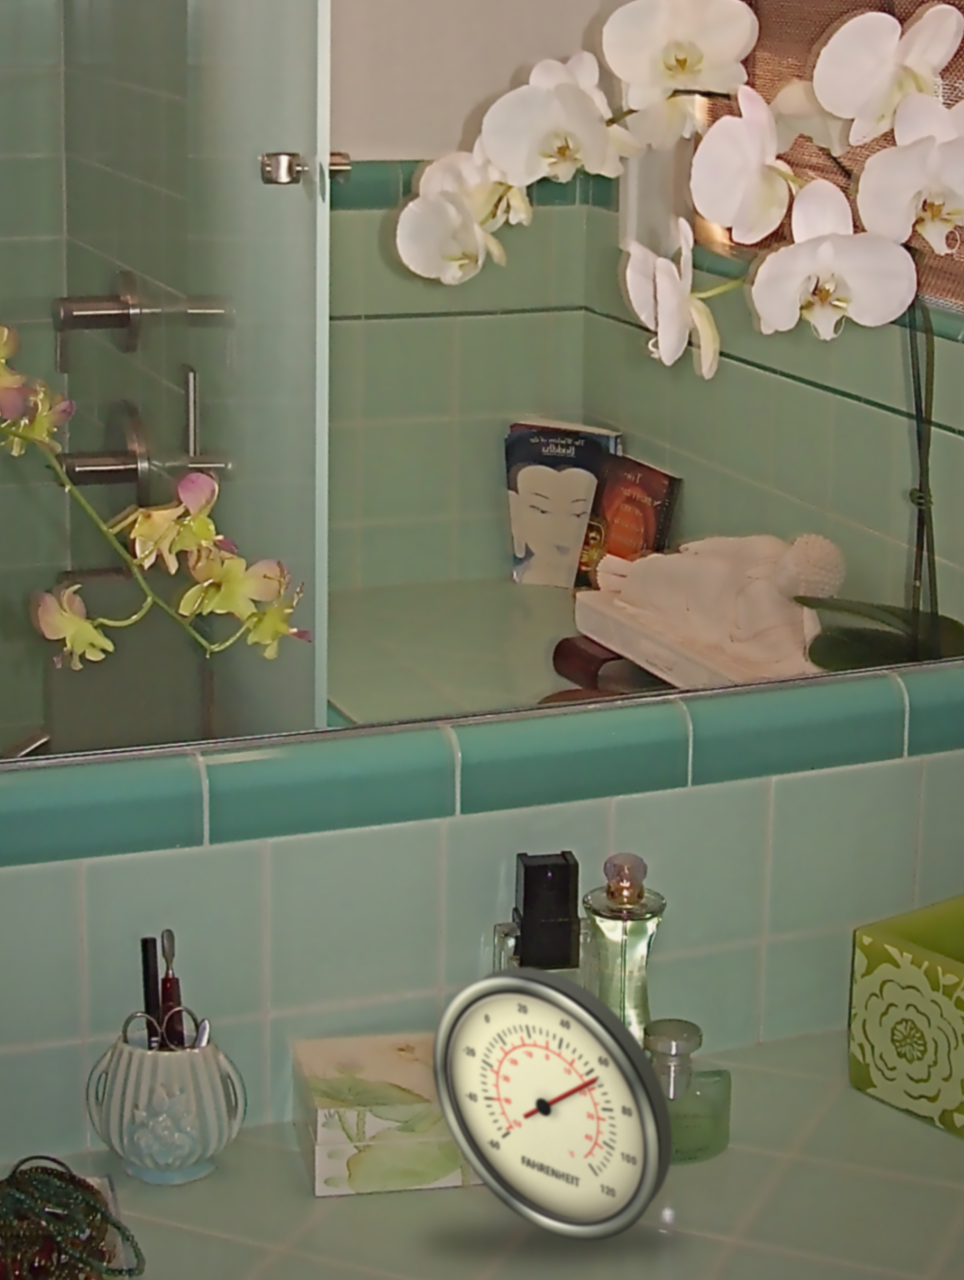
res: 64; °F
